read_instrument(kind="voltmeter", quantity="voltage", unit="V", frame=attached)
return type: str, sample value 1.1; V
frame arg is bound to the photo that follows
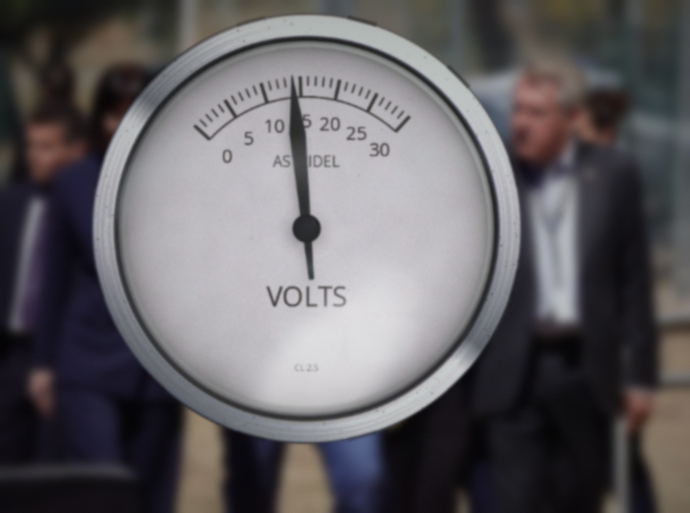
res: 14; V
